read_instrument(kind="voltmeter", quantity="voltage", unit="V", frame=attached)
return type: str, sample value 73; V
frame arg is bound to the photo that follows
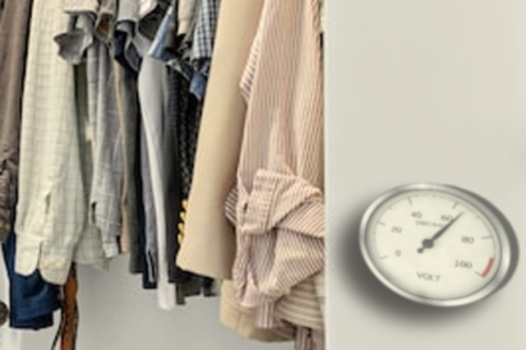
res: 65; V
